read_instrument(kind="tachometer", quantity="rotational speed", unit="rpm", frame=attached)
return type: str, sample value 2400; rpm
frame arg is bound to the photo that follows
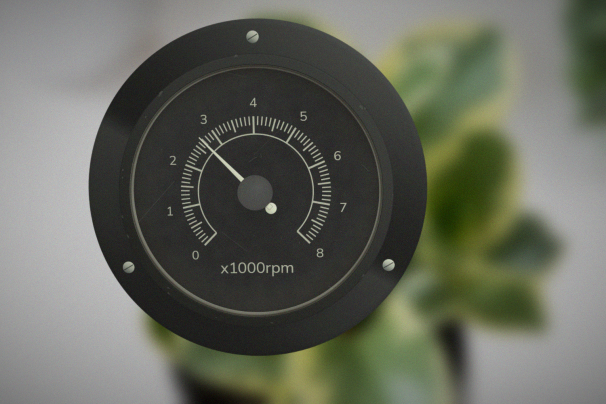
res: 2700; rpm
